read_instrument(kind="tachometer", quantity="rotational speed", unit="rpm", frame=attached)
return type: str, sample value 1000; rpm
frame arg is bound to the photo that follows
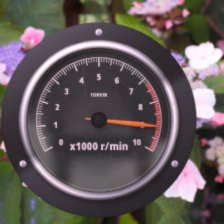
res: 9000; rpm
